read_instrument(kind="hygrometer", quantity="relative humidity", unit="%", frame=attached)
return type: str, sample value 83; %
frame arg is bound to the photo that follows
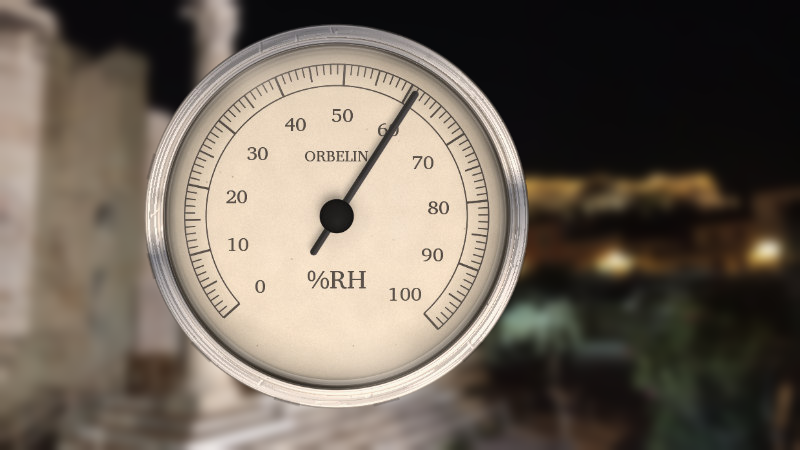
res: 61; %
